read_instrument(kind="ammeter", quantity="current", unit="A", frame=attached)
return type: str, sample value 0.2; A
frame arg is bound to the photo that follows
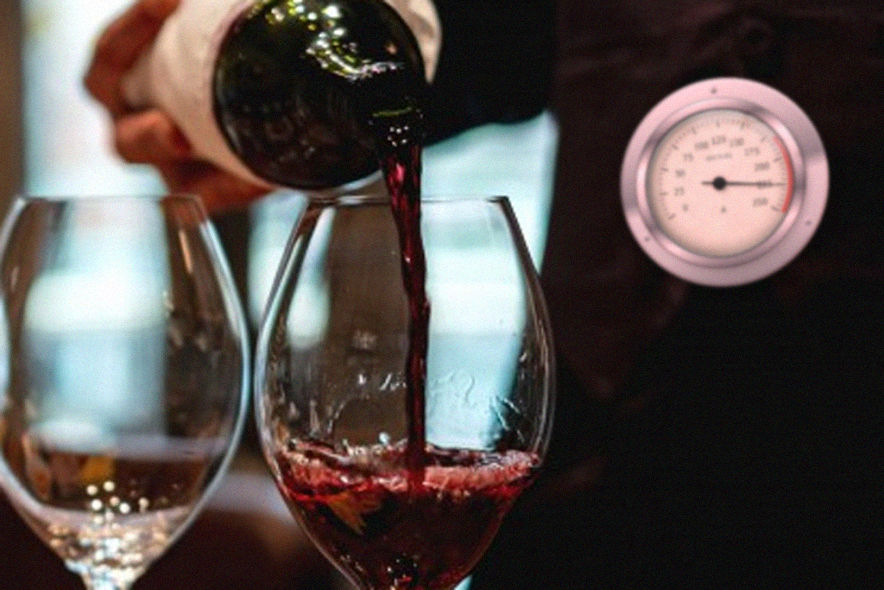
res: 225; A
